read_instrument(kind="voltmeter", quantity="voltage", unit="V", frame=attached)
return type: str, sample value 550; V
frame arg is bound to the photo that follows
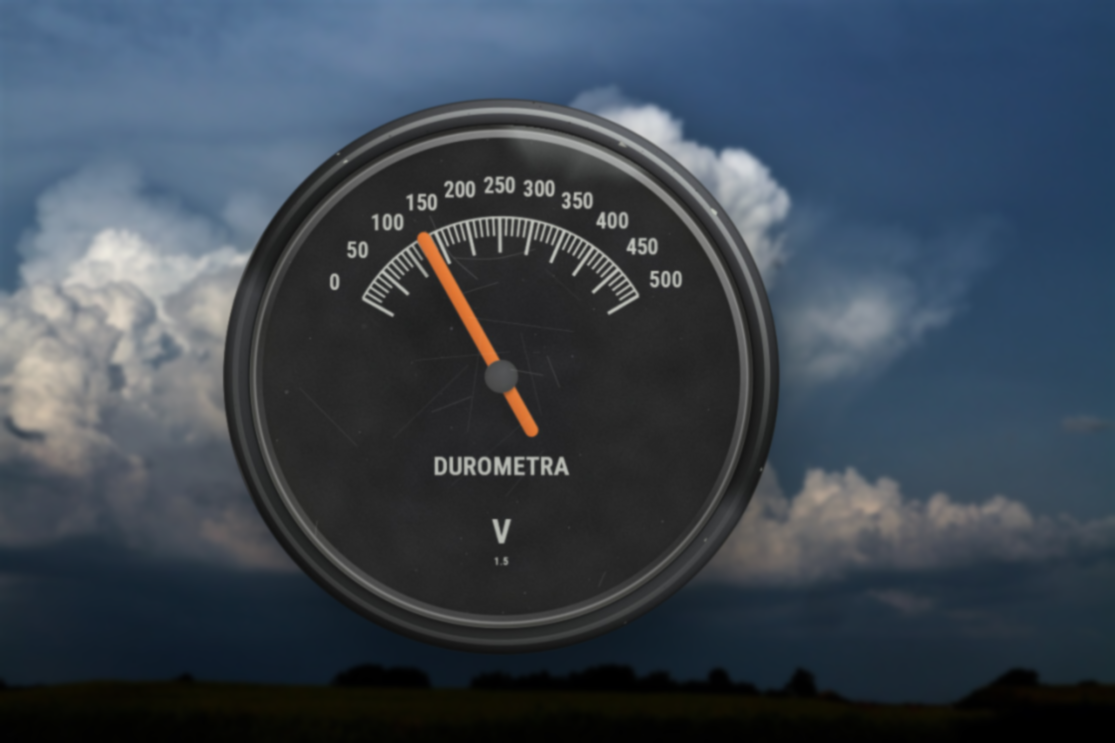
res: 130; V
